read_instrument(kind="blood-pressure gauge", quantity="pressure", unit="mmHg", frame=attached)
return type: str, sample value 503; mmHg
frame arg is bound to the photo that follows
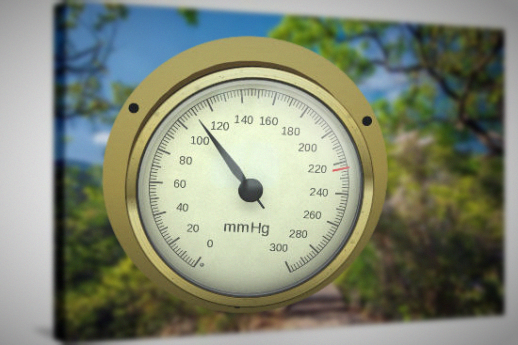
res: 110; mmHg
